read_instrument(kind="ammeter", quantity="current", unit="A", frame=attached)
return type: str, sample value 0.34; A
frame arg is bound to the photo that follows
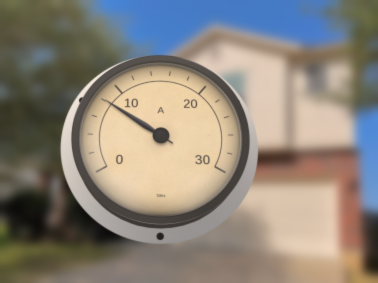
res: 8; A
